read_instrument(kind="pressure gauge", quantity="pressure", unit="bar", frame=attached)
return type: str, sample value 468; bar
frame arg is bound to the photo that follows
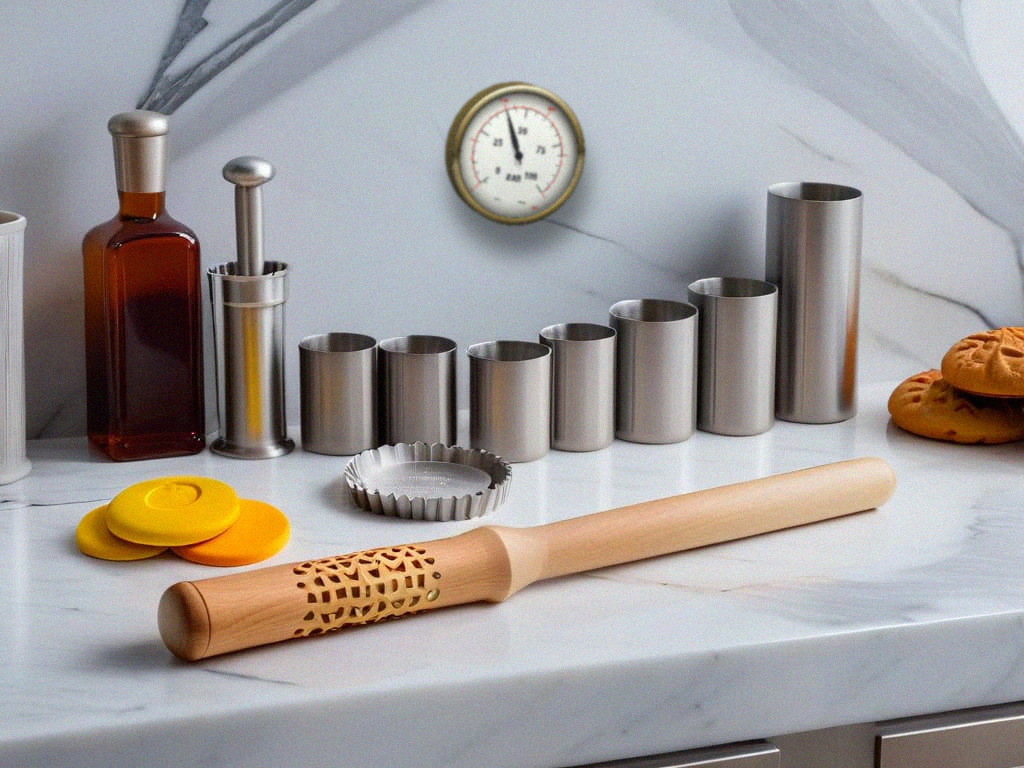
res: 40; bar
